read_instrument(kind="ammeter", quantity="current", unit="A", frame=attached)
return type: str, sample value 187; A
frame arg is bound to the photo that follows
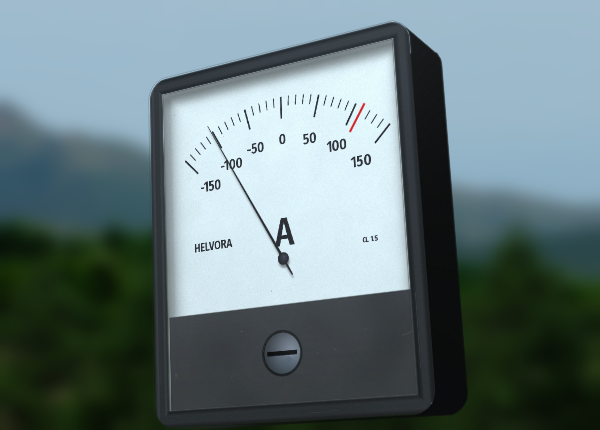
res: -100; A
